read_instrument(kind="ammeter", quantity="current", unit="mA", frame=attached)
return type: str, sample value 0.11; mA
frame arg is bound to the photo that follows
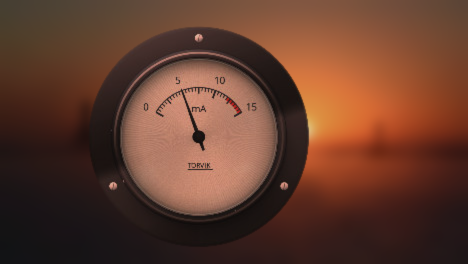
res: 5; mA
